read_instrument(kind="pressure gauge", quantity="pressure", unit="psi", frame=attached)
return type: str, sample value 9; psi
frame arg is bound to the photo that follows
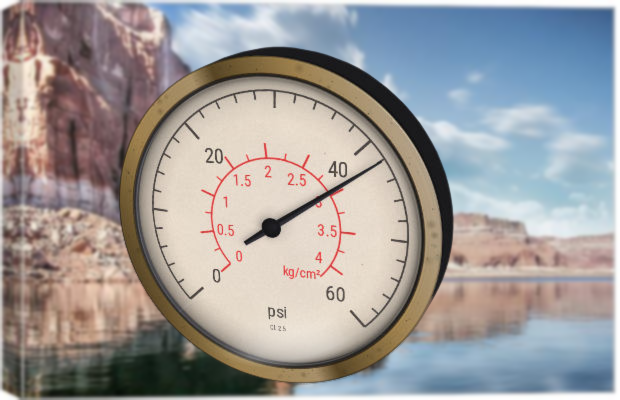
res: 42; psi
